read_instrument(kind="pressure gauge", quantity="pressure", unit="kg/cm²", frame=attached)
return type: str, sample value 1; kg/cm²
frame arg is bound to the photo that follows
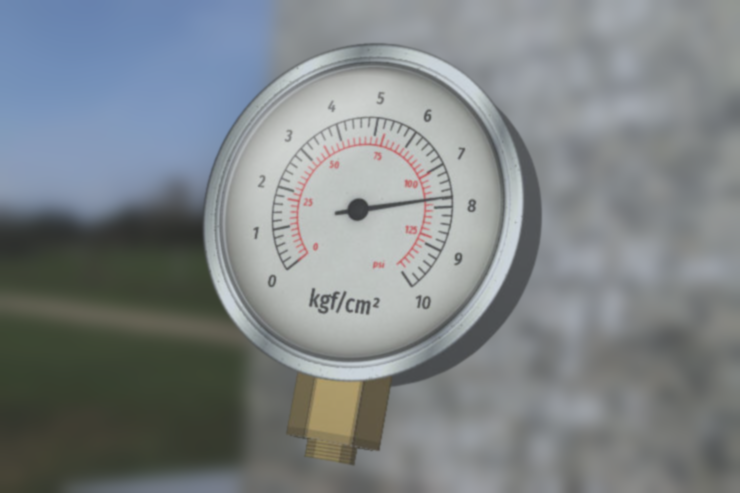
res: 7.8; kg/cm²
